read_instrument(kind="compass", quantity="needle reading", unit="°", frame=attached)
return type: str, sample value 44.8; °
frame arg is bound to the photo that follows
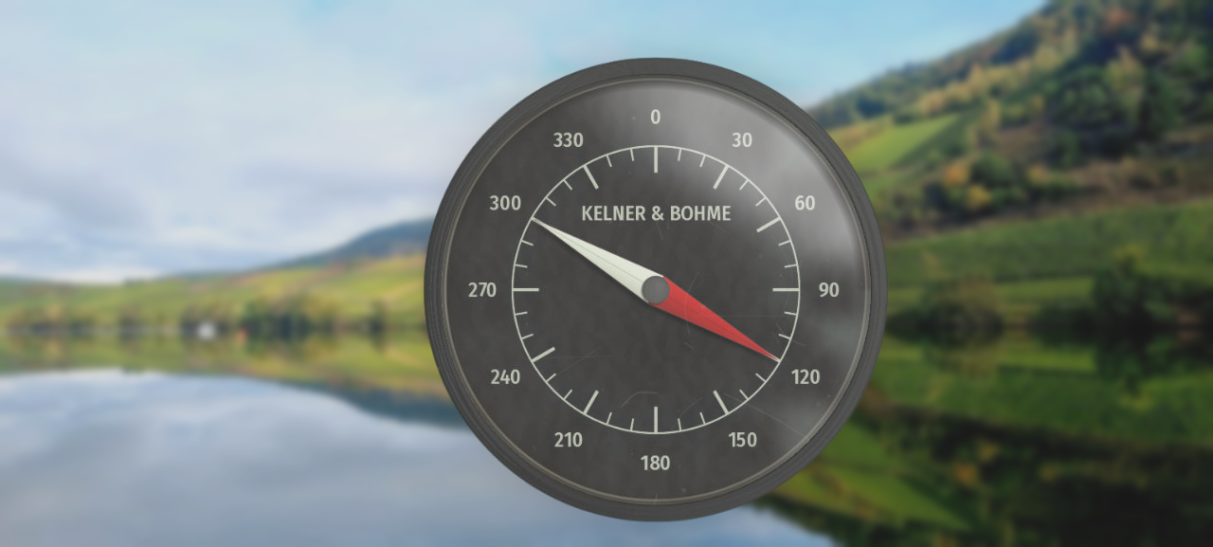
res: 120; °
